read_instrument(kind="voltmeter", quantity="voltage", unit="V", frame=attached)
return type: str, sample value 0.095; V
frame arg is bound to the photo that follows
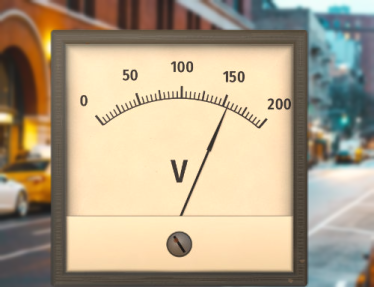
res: 155; V
